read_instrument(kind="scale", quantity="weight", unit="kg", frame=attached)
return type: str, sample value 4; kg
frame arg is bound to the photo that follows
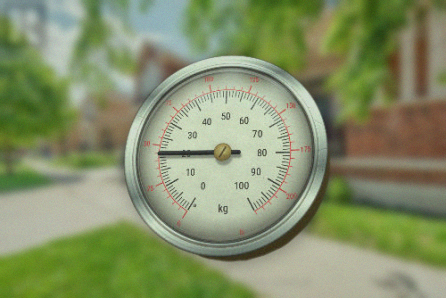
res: 20; kg
